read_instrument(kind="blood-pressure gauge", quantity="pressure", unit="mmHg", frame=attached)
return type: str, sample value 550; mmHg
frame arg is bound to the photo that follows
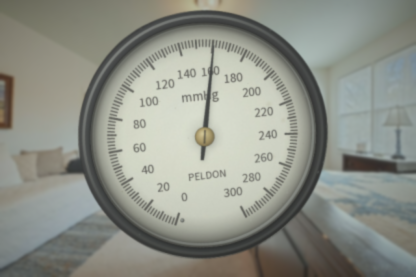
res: 160; mmHg
